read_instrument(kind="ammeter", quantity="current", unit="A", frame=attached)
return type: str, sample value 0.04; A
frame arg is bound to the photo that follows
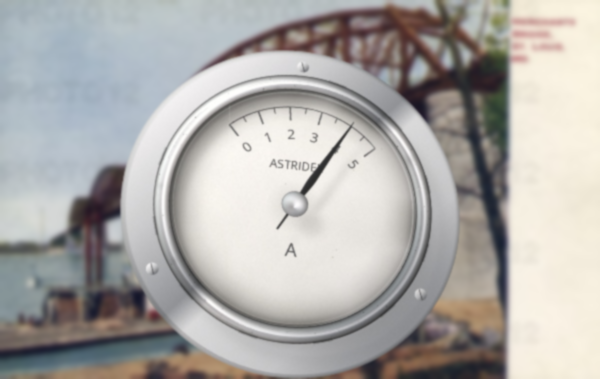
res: 4; A
